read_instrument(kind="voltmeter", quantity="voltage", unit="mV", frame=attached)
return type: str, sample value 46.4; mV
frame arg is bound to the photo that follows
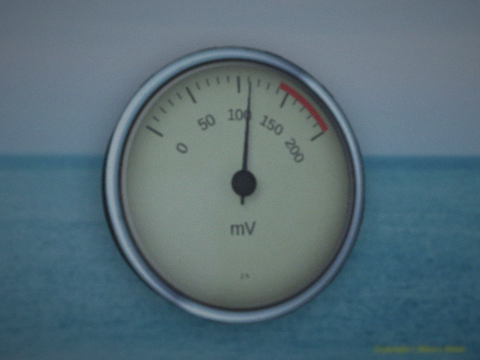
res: 110; mV
